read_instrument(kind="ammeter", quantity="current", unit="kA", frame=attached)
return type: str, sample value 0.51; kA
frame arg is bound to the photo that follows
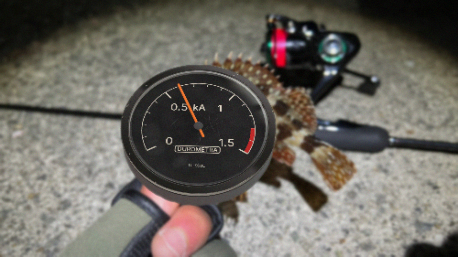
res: 0.6; kA
